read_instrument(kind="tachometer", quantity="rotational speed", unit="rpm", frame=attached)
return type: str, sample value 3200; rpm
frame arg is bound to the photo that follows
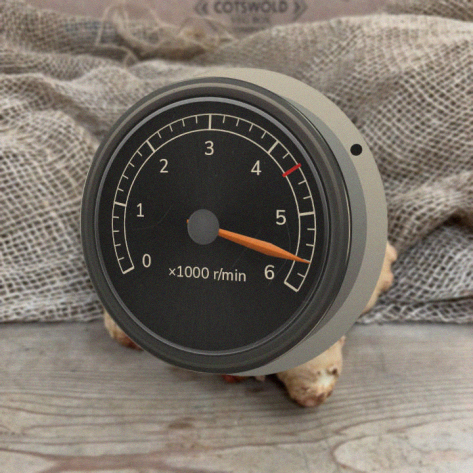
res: 5600; rpm
